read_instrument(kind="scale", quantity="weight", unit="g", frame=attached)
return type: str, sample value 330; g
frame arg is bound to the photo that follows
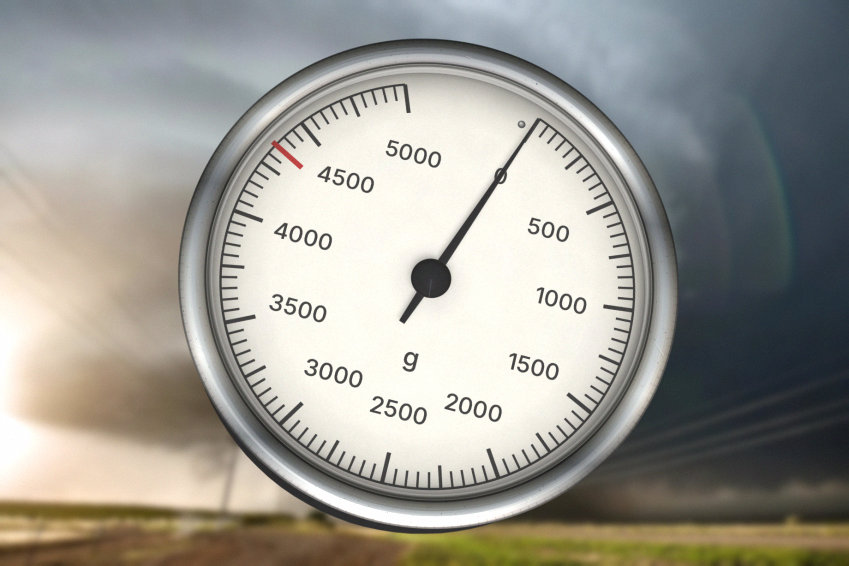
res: 0; g
